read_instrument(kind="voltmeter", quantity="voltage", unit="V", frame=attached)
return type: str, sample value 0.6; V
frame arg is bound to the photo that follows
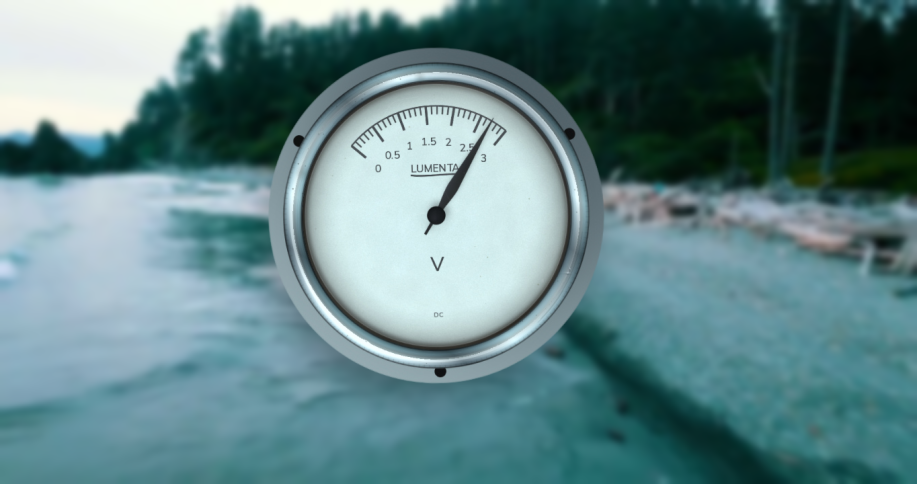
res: 2.7; V
